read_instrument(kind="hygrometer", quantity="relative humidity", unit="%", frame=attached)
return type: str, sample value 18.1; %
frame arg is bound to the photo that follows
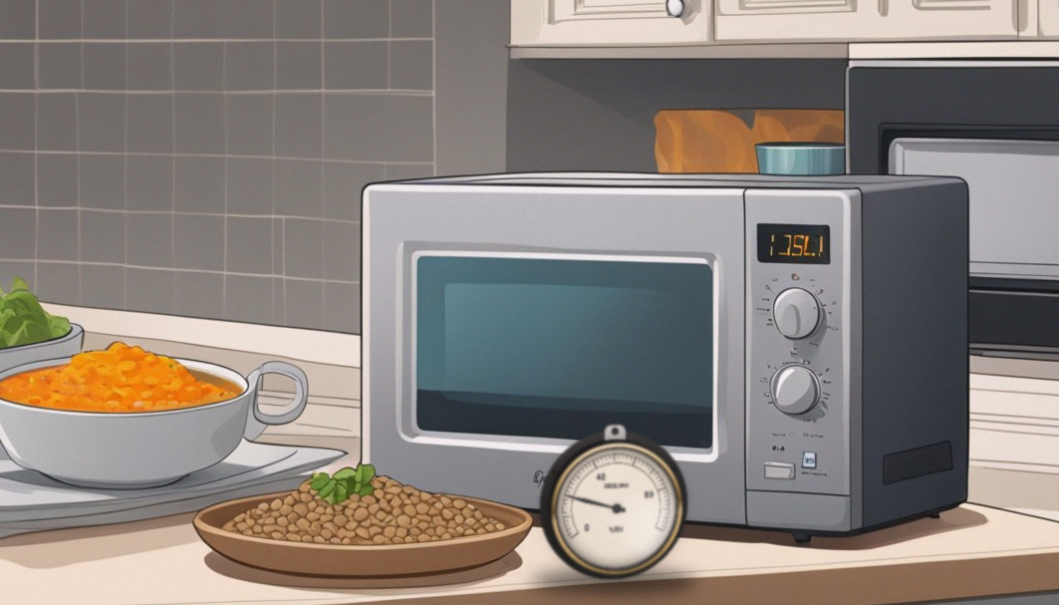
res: 20; %
